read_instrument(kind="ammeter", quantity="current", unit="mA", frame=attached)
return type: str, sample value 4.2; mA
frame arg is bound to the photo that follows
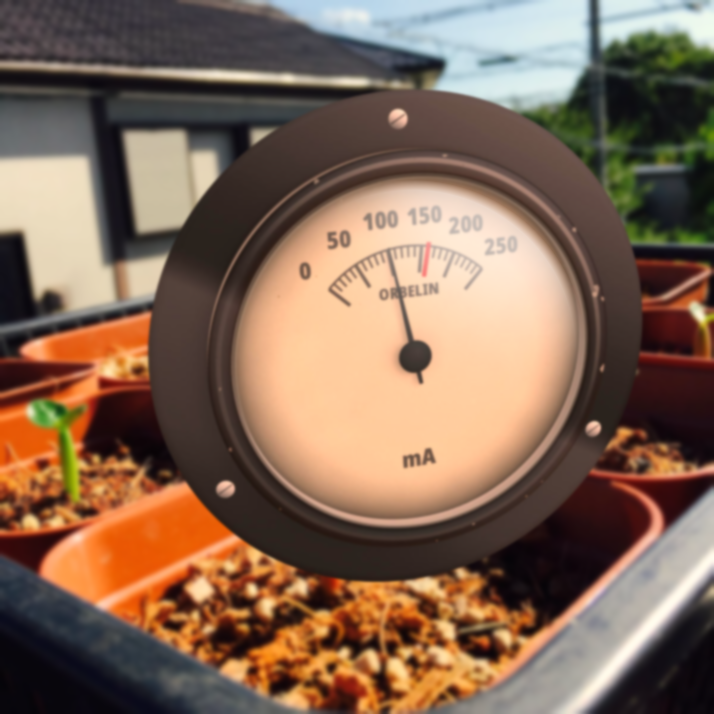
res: 100; mA
